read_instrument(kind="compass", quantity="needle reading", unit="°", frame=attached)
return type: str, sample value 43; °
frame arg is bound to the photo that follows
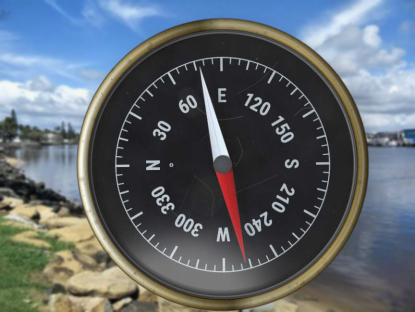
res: 257.5; °
